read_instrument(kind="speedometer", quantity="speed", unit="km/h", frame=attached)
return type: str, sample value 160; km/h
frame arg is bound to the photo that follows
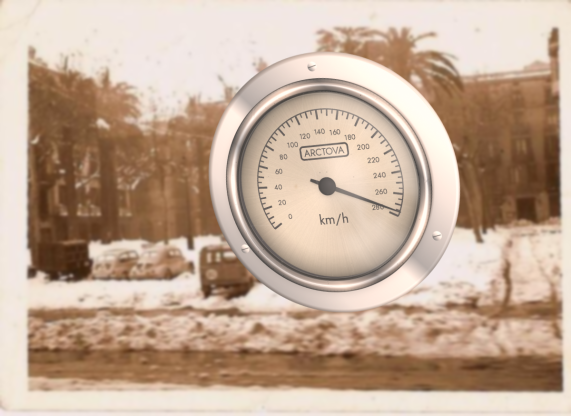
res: 275; km/h
